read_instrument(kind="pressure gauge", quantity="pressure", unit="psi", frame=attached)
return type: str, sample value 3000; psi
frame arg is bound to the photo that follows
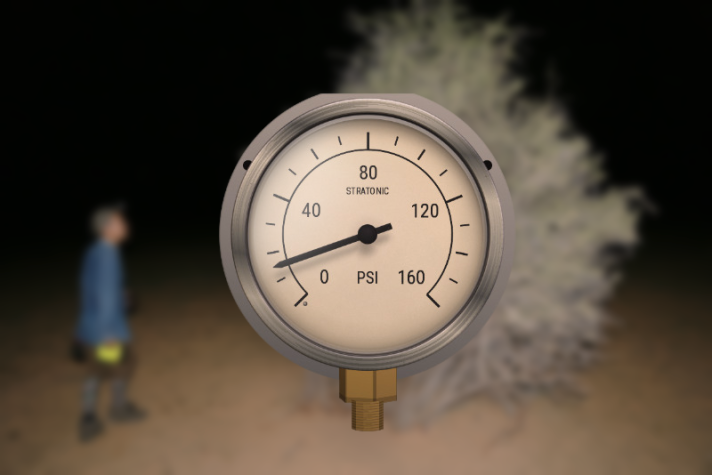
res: 15; psi
